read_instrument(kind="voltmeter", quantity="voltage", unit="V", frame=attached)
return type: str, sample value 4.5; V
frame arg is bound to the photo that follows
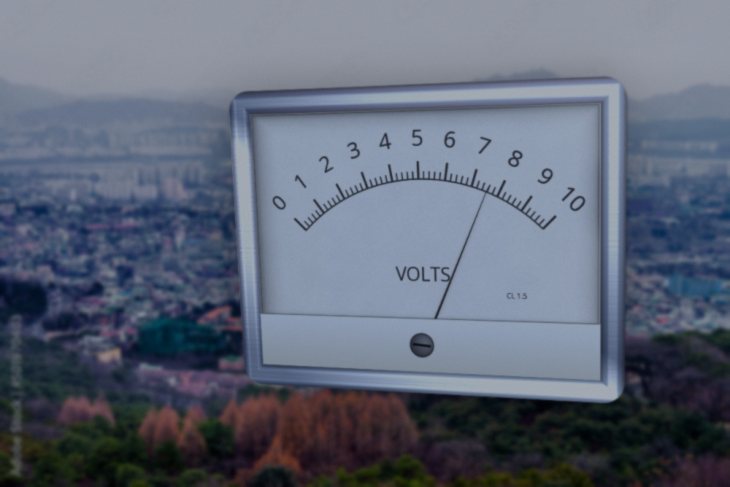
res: 7.6; V
